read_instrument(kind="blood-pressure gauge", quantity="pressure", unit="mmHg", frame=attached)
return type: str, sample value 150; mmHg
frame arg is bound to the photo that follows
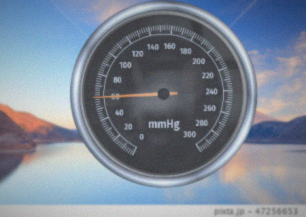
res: 60; mmHg
